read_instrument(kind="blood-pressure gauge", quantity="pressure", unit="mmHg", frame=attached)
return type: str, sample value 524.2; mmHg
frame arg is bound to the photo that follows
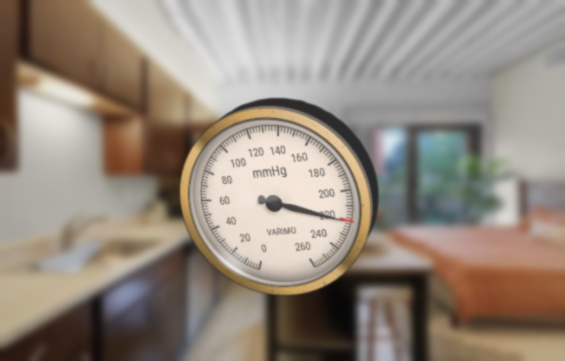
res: 220; mmHg
